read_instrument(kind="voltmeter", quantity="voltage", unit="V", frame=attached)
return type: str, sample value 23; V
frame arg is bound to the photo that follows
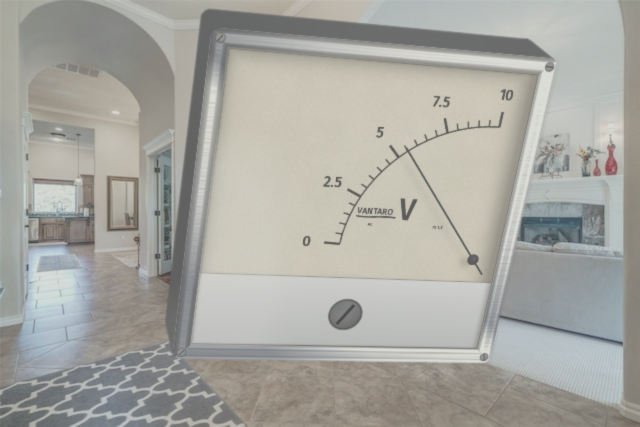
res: 5.5; V
